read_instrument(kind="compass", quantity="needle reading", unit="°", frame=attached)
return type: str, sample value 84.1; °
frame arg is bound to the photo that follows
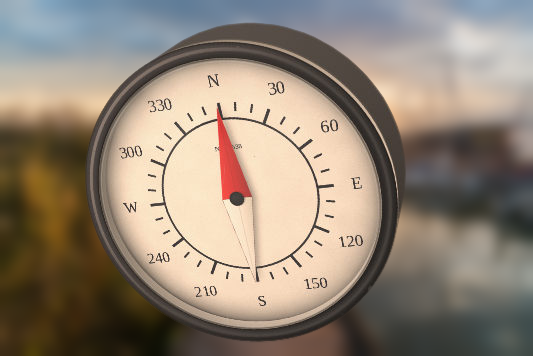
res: 0; °
